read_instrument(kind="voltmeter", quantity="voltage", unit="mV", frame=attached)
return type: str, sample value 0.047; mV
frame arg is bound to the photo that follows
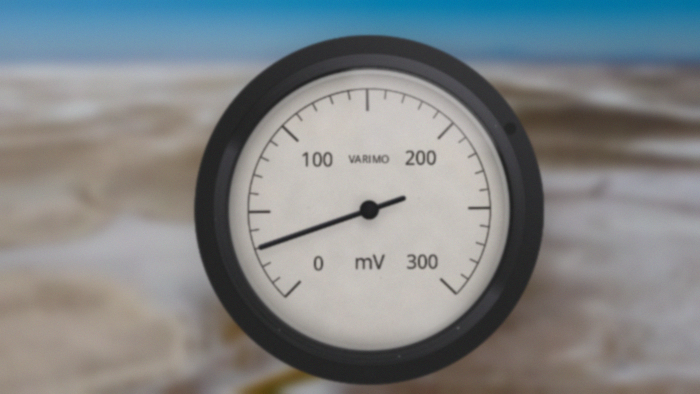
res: 30; mV
